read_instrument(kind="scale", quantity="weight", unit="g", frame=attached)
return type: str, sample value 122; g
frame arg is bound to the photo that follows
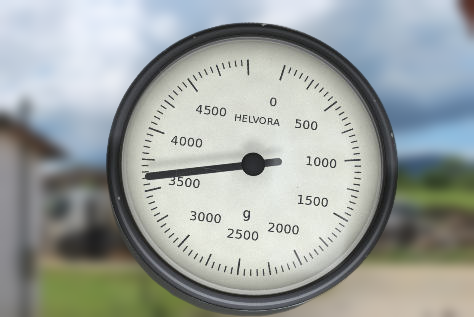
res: 3600; g
